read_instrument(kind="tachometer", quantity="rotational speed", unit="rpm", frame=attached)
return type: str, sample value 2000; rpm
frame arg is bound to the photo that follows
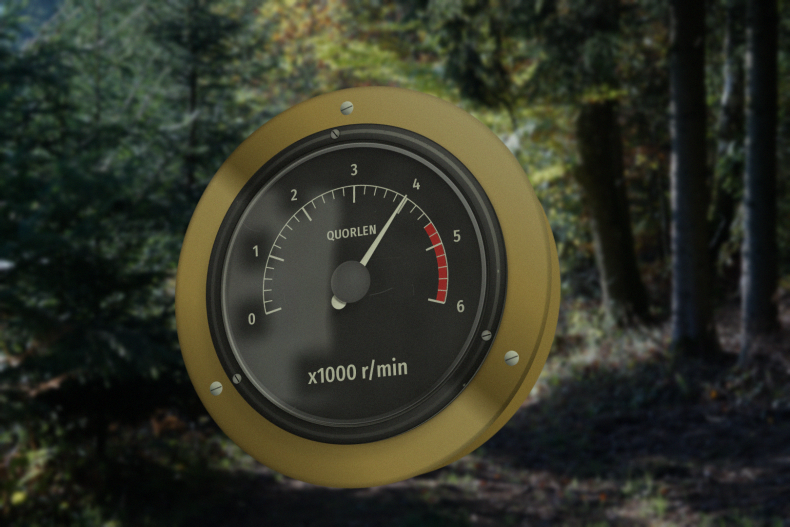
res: 4000; rpm
